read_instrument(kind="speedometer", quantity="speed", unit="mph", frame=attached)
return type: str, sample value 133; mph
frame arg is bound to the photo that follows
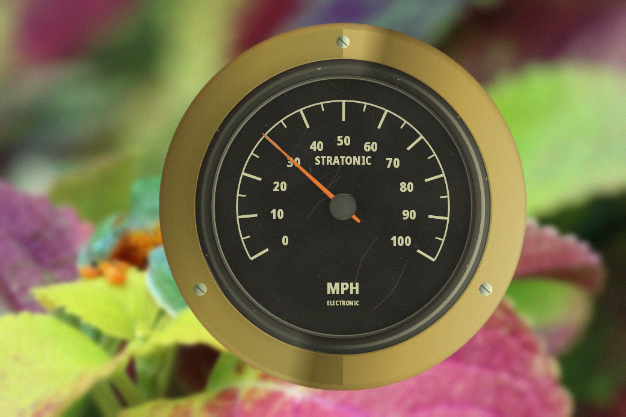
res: 30; mph
